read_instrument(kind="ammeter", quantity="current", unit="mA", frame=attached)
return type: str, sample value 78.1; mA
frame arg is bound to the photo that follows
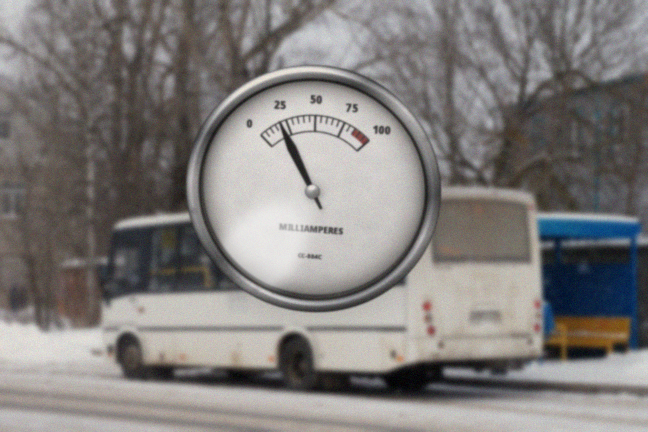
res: 20; mA
